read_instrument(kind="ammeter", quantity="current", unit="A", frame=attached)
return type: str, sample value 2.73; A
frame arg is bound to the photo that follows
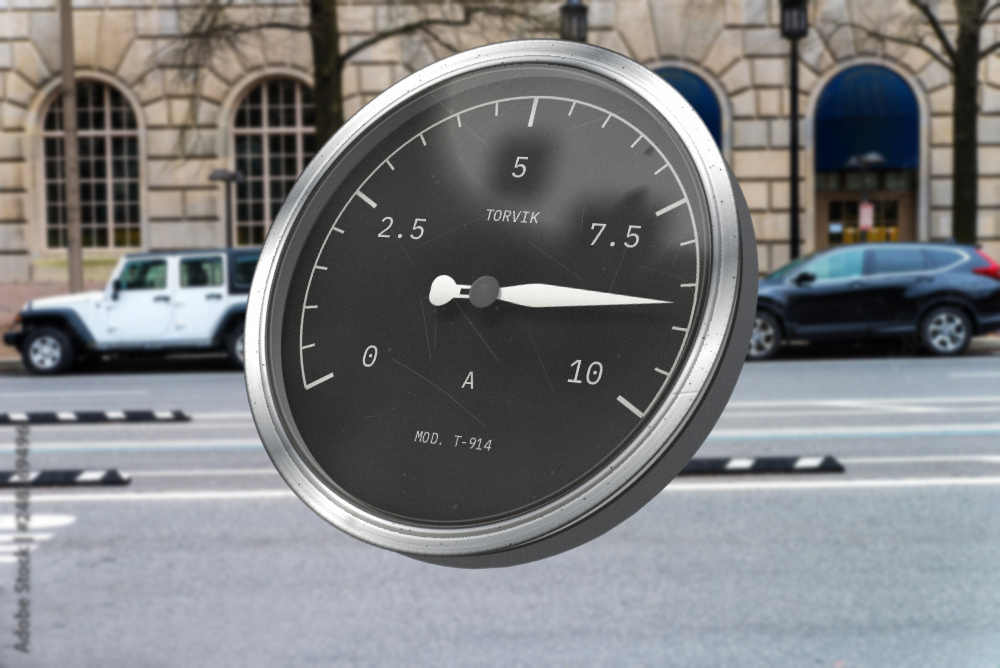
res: 8.75; A
